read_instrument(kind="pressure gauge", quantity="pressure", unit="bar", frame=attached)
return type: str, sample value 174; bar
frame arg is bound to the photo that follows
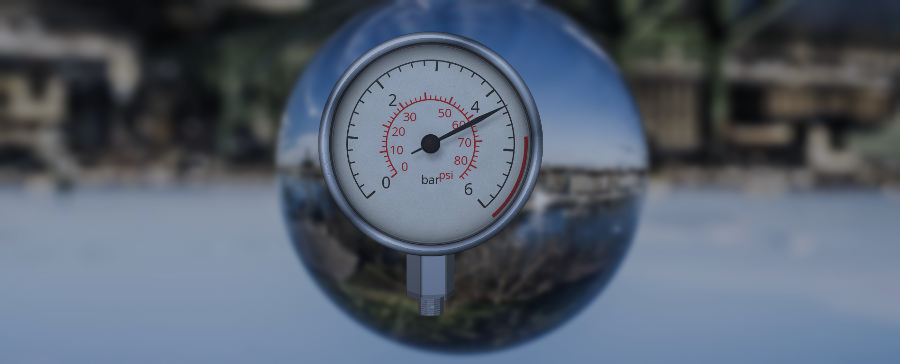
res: 4.3; bar
